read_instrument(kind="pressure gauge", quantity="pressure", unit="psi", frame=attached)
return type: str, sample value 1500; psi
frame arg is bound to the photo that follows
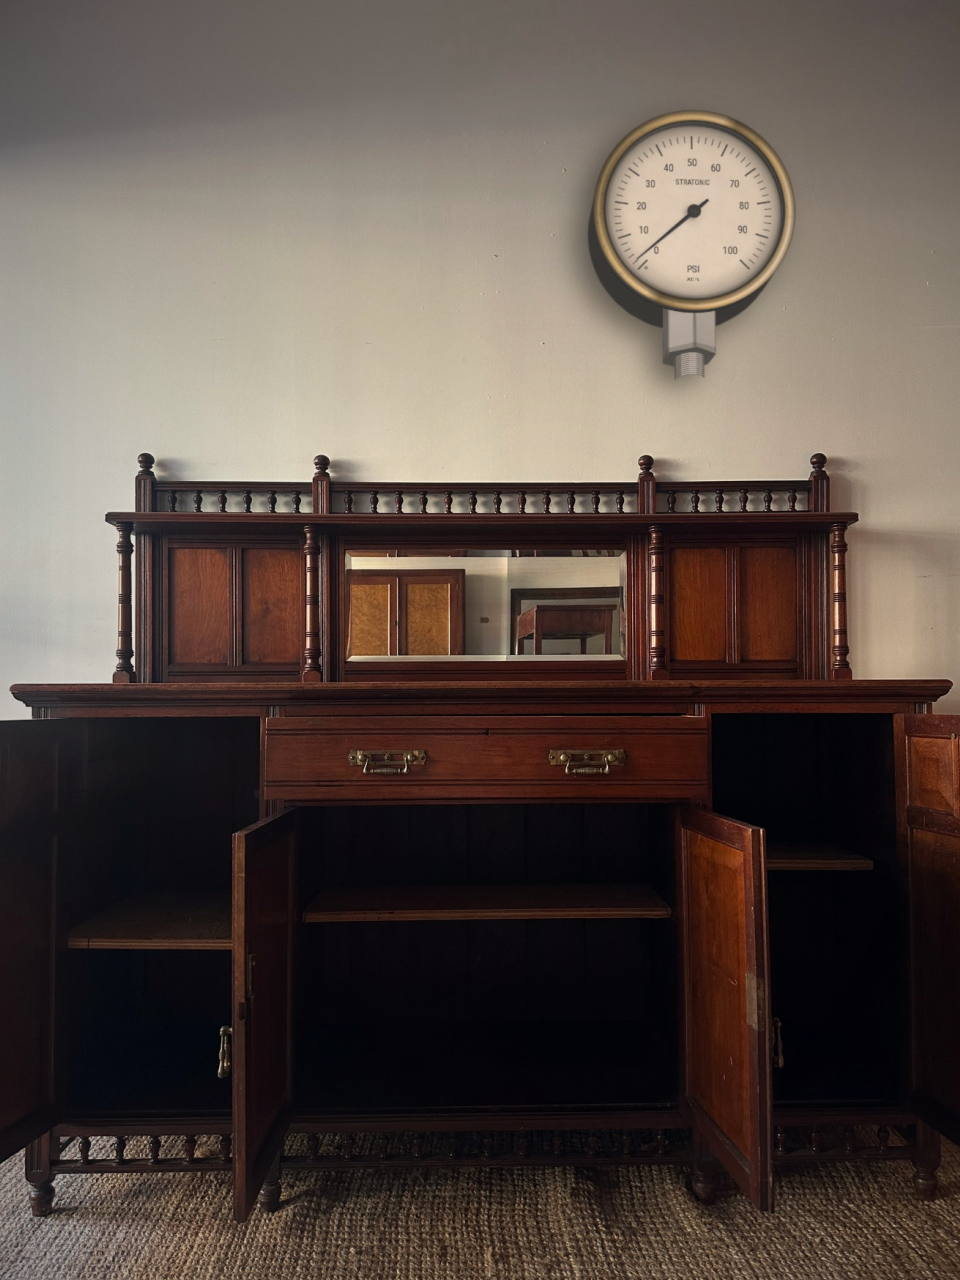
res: 2; psi
